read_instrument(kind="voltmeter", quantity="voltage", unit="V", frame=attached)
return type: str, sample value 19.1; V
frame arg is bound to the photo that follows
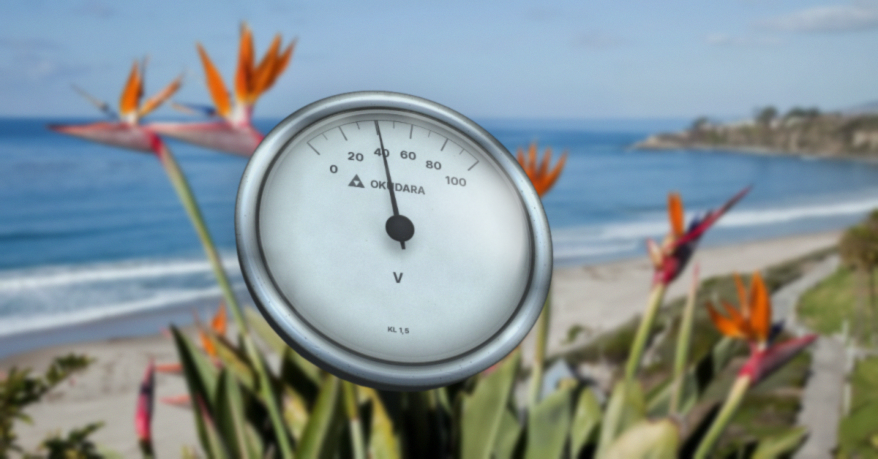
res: 40; V
